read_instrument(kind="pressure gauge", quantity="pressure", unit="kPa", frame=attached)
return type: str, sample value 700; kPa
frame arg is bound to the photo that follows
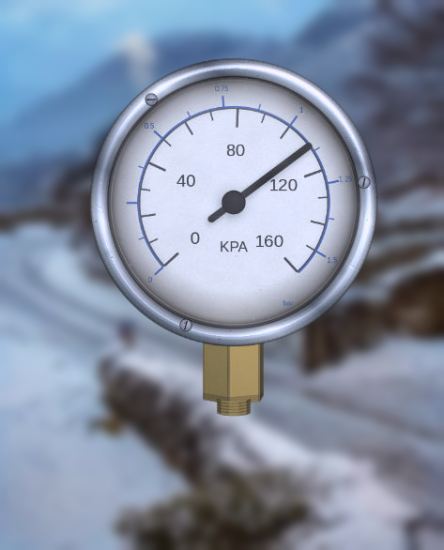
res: 110; kPa
